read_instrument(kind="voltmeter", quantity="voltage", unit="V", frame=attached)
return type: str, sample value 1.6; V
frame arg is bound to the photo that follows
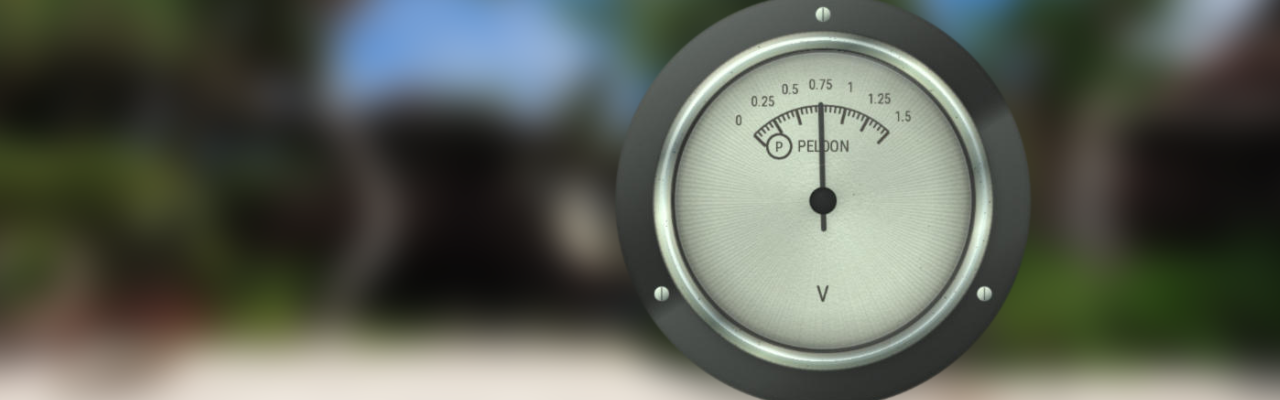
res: 0.75; V
